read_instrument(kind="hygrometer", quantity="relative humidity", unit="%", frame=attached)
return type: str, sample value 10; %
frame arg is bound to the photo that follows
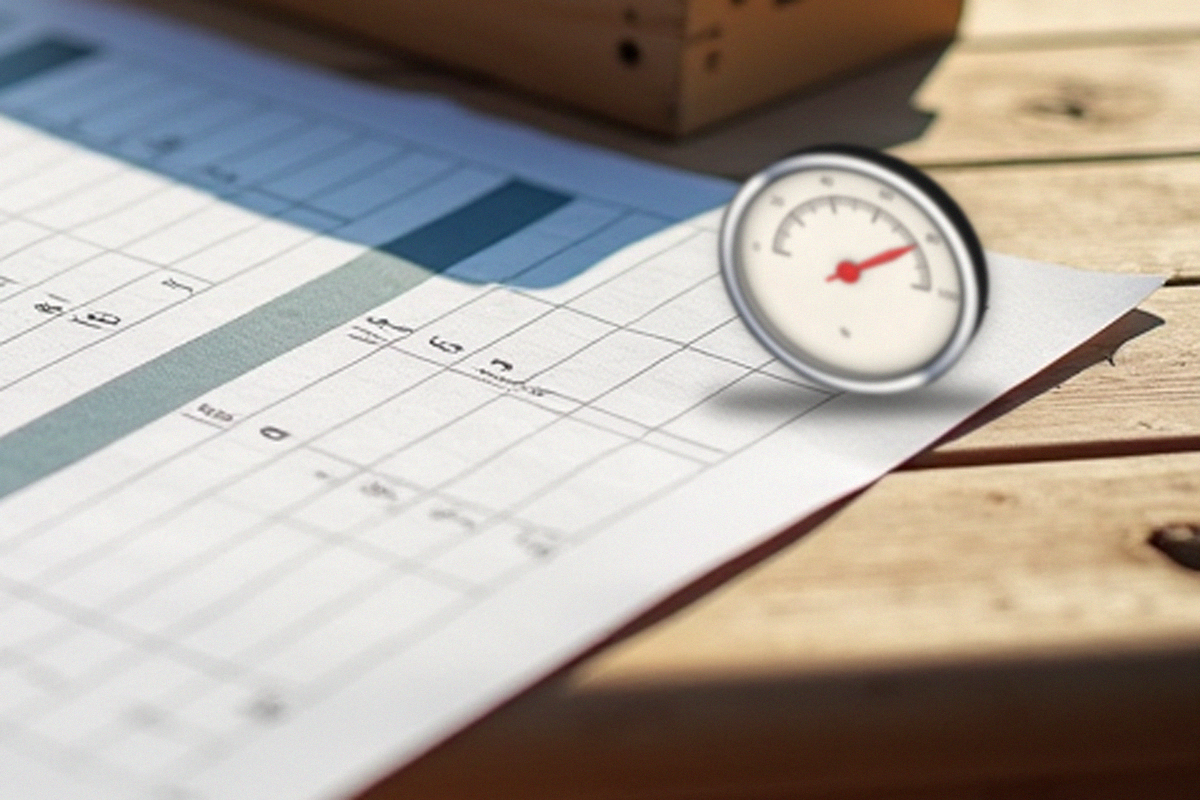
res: 80; %
